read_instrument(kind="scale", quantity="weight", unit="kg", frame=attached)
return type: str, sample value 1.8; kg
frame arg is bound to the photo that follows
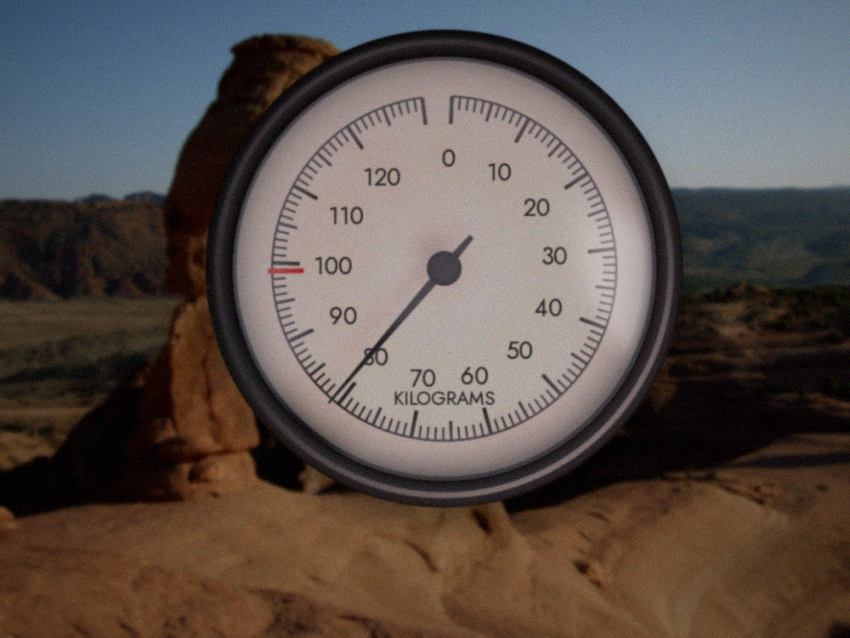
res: 81; kg
